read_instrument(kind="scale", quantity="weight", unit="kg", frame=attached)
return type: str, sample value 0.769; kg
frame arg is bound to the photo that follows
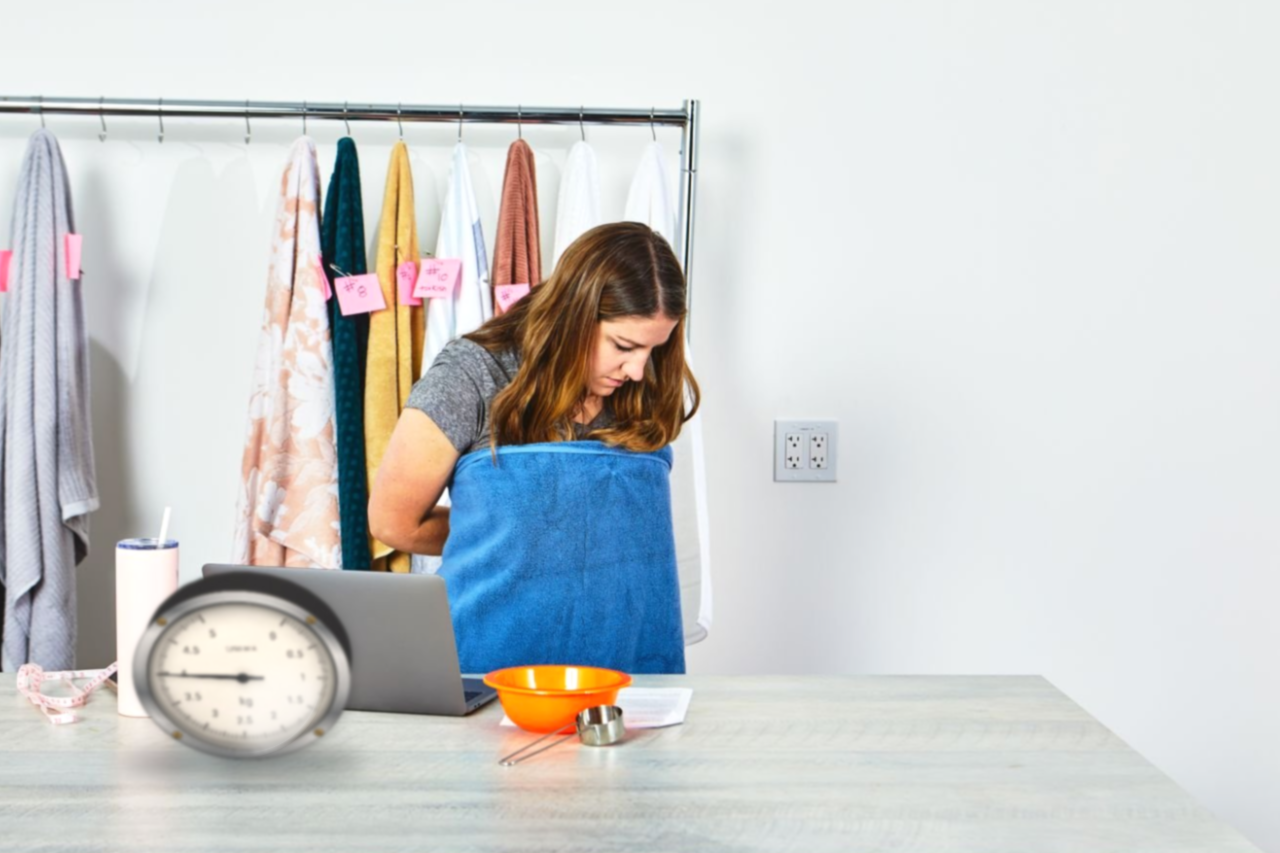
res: 4; kg
